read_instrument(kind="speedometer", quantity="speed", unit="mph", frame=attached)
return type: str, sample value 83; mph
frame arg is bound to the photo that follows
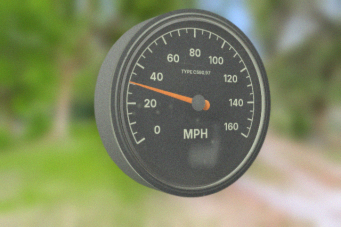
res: 30; mph
